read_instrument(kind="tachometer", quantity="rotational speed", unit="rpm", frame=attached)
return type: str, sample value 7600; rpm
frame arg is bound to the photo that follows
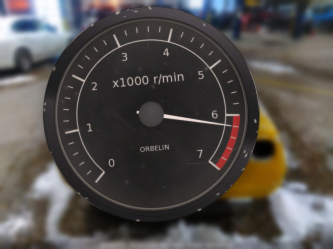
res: 6200; rpm
